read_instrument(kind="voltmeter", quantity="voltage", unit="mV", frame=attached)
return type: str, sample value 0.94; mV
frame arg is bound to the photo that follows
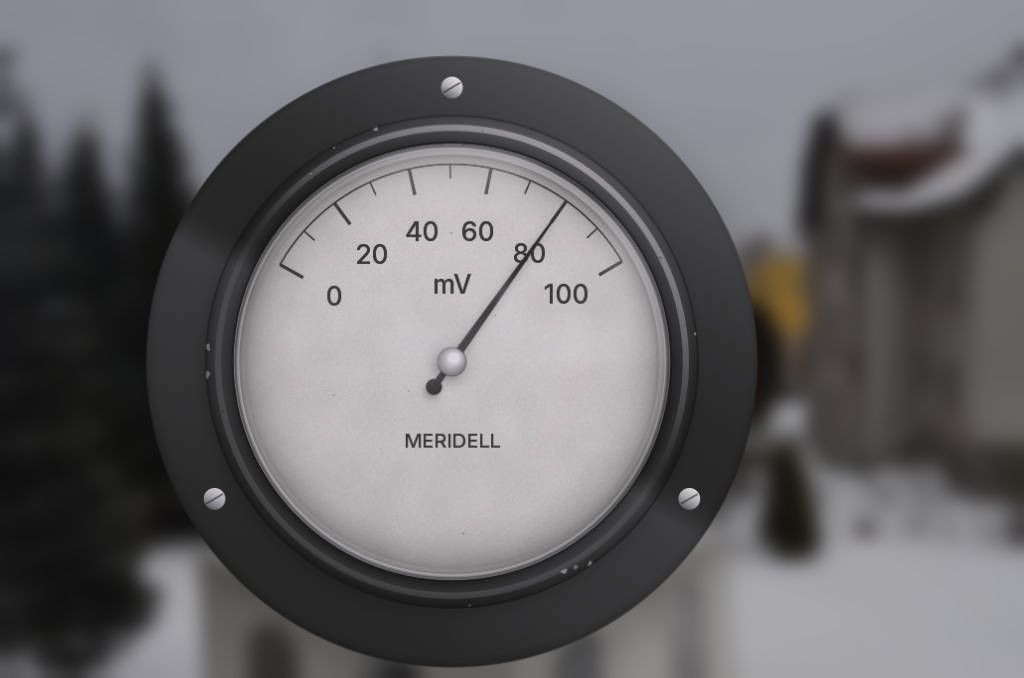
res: 80; mV
